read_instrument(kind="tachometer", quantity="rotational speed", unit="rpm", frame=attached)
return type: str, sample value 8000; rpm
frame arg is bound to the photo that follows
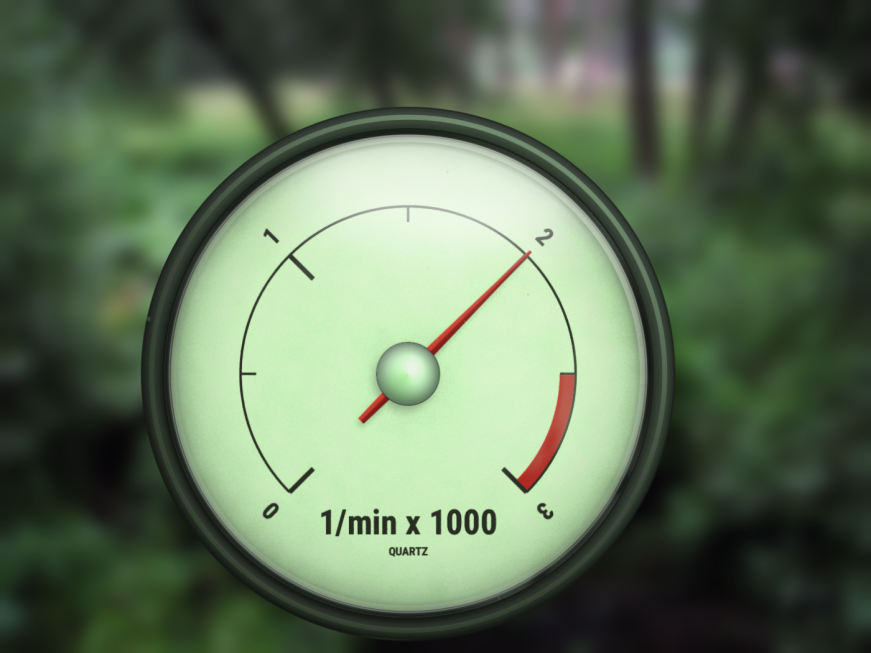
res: 2000; rpm
